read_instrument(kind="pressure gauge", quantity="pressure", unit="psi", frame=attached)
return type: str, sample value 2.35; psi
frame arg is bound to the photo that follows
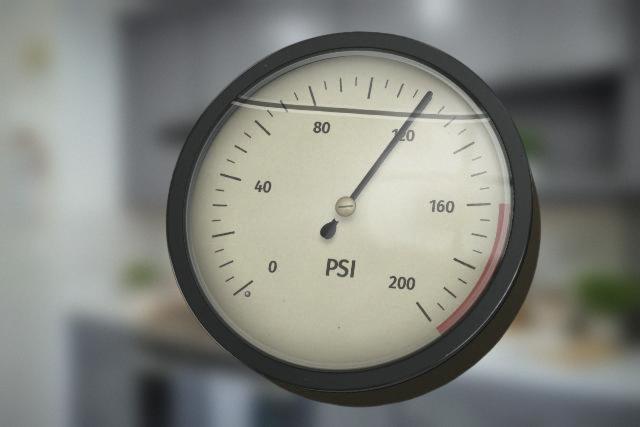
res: 120; psi
